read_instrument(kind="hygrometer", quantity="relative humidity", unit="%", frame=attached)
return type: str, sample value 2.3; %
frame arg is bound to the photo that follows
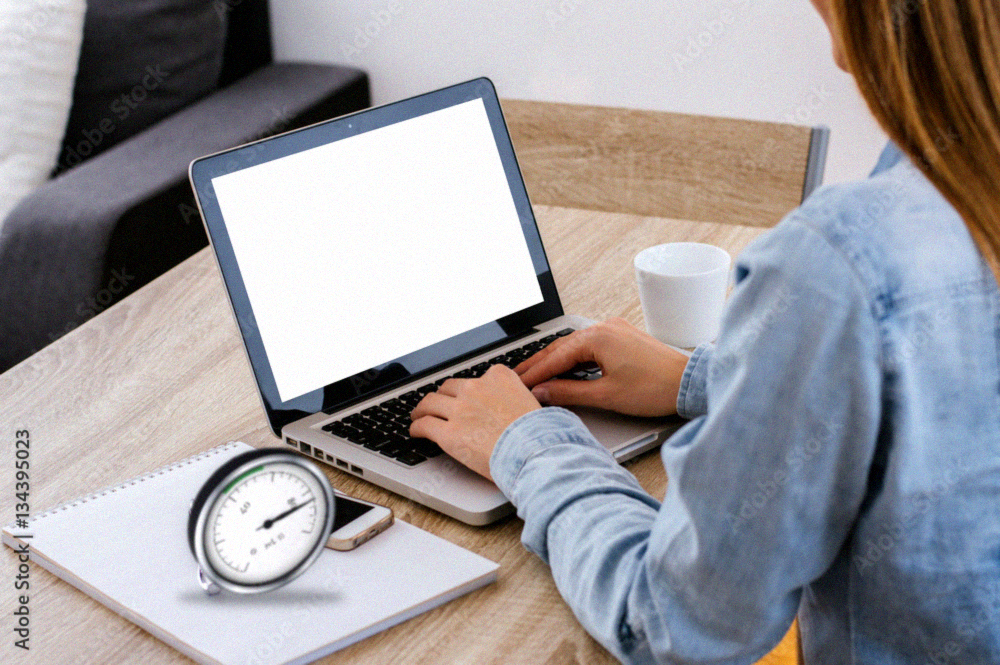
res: 84; %
